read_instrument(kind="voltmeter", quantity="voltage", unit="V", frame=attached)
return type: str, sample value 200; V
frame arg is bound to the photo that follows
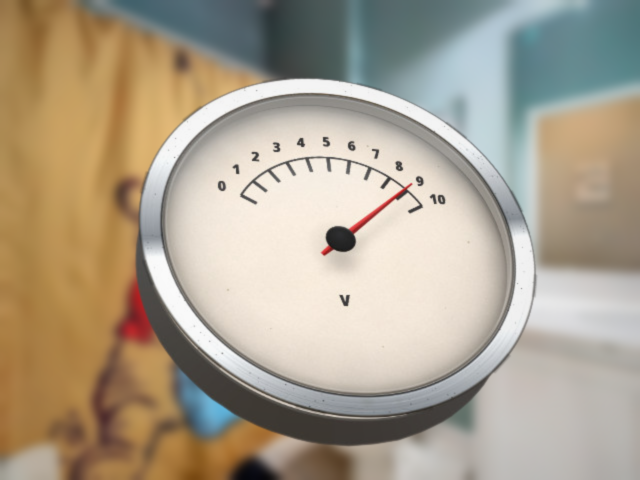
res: 9; V
